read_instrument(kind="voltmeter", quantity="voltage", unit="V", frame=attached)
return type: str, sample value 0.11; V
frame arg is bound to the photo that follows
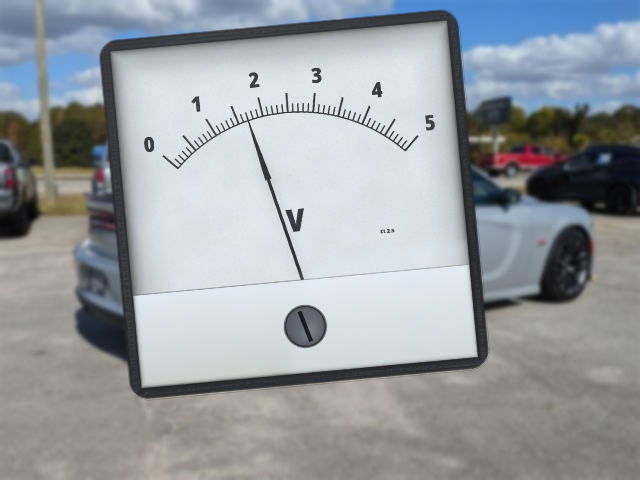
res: 1.7; V
